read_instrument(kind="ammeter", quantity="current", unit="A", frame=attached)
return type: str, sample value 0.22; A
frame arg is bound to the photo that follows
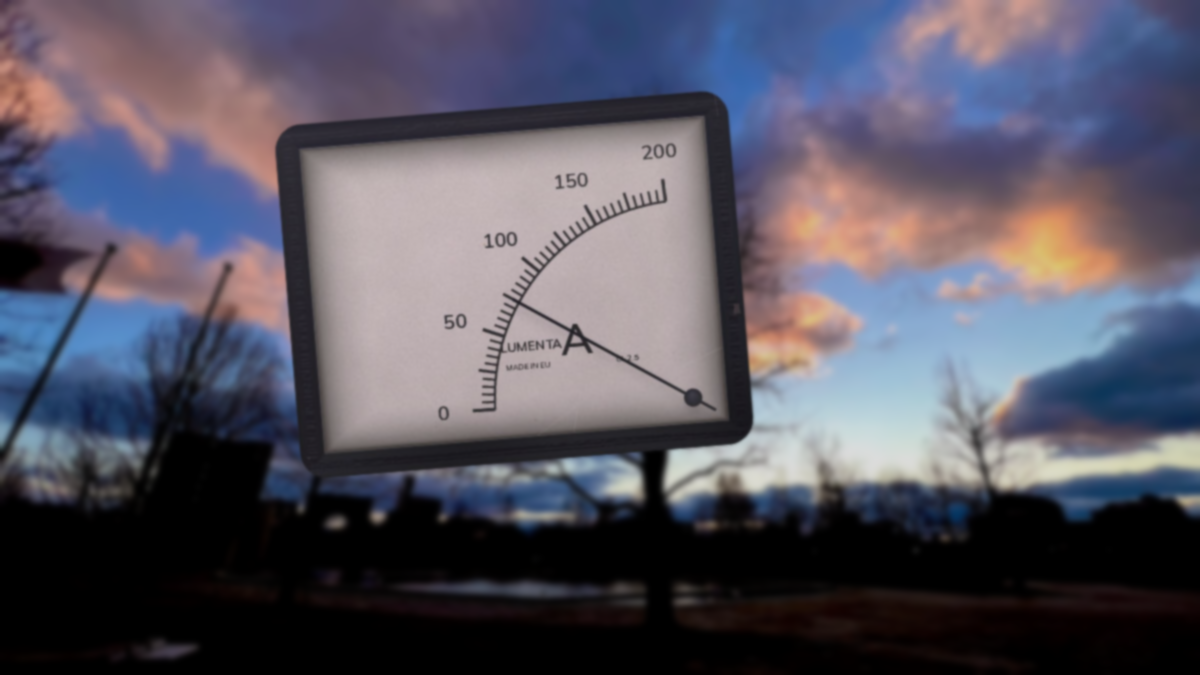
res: 75; A
